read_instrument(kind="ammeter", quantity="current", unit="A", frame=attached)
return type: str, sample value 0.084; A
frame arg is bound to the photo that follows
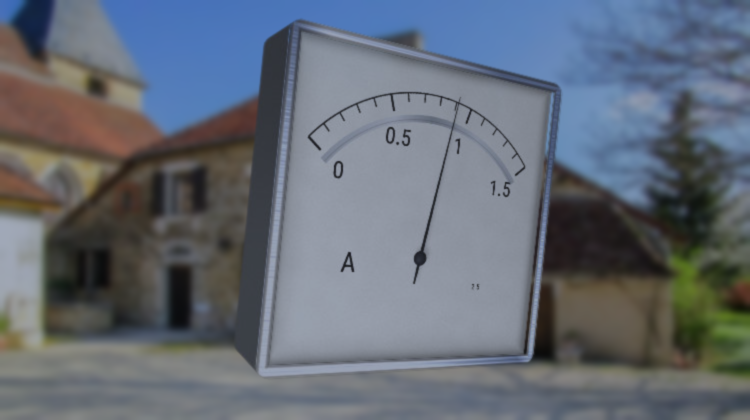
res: 0.9; A
